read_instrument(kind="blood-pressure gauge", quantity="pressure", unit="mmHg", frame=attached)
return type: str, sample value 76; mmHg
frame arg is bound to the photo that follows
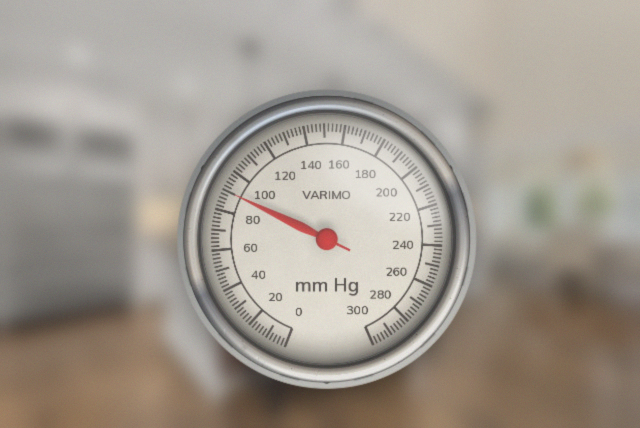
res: 90; mmHg
